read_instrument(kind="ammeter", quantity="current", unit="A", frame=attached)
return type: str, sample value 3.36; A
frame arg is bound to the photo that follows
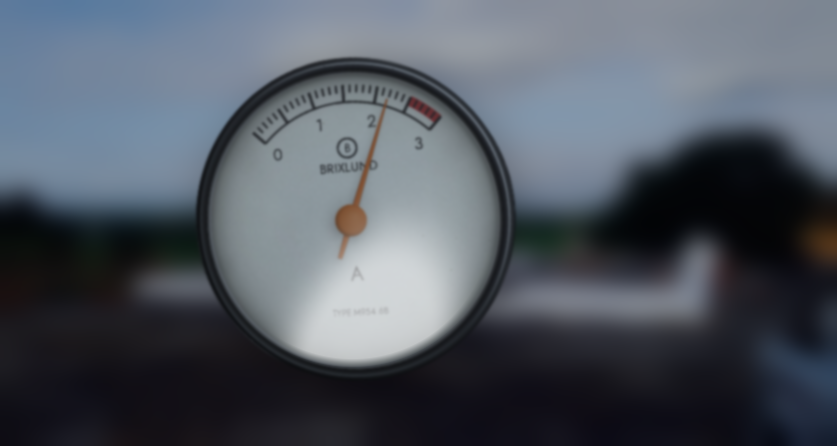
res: 2.2; A
